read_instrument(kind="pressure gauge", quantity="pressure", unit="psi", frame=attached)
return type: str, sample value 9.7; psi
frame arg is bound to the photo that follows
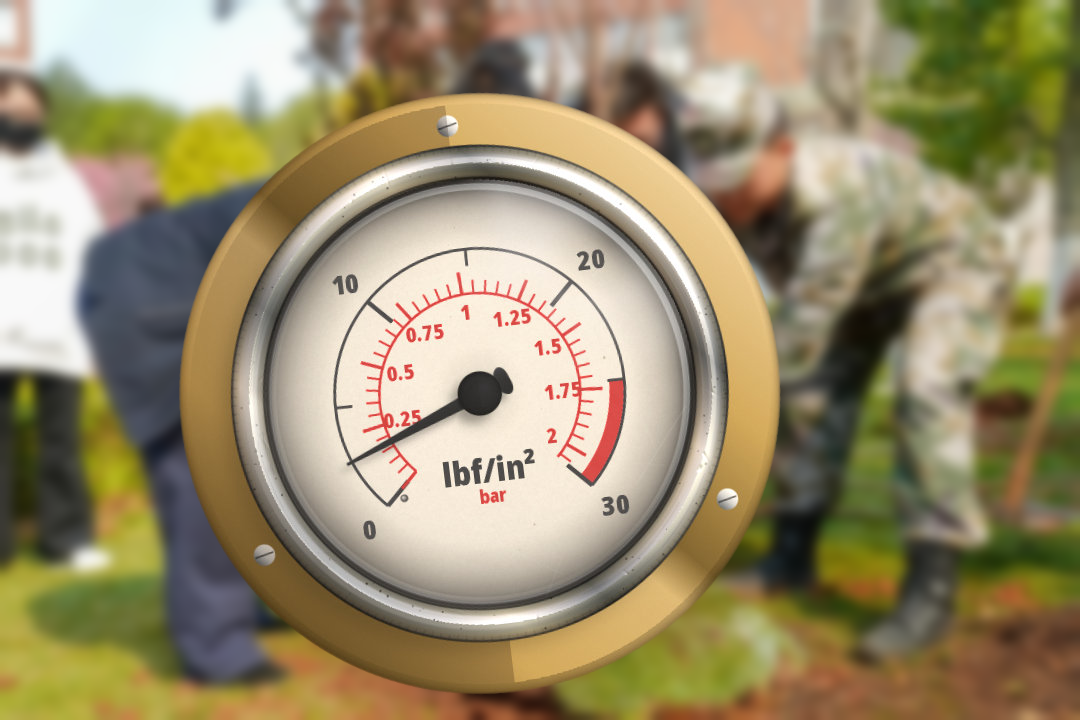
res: 2.5; psi
